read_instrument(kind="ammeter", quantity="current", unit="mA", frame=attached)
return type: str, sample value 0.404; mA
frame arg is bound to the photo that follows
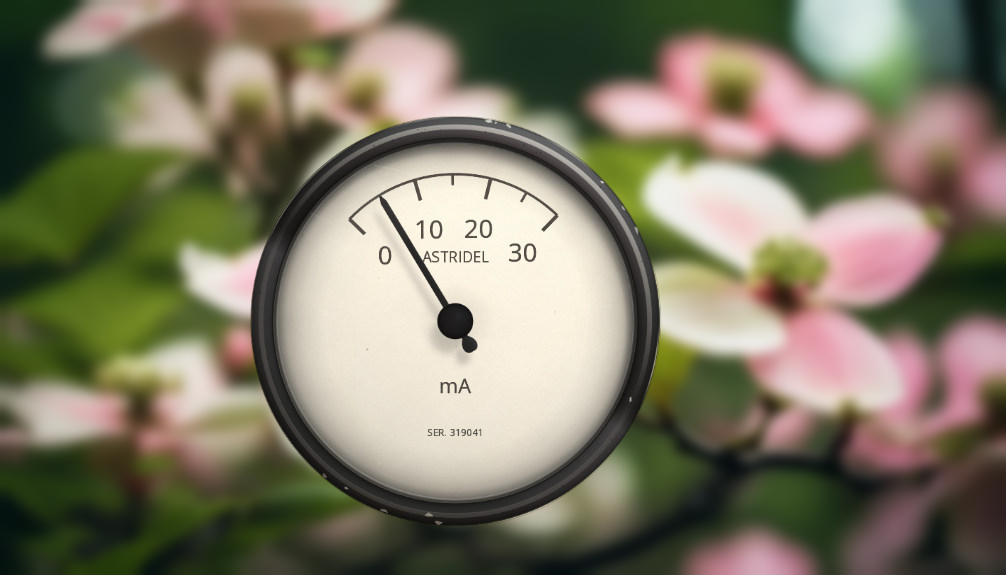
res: 5; mA
